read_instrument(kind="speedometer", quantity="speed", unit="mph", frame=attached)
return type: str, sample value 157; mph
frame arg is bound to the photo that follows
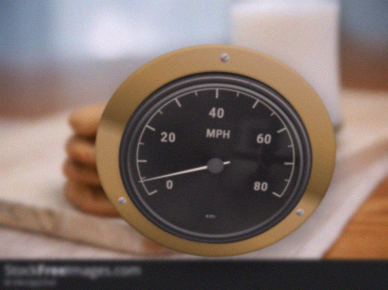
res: 5; mph
